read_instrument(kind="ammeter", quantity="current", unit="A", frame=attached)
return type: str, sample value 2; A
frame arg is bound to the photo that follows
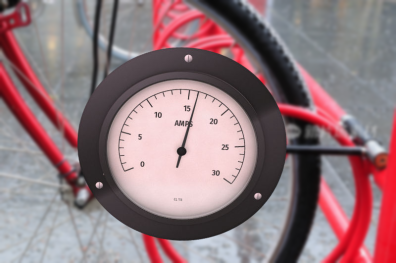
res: 16; A
